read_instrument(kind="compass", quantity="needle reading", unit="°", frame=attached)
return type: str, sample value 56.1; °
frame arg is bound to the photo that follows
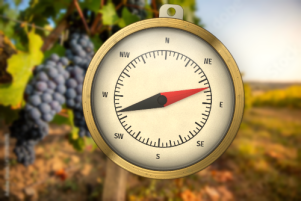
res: 70; °
